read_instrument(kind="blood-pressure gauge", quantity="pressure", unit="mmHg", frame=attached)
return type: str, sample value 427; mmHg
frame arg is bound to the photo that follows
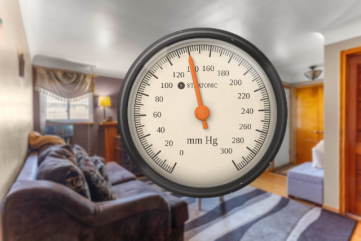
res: 140; mmHg
